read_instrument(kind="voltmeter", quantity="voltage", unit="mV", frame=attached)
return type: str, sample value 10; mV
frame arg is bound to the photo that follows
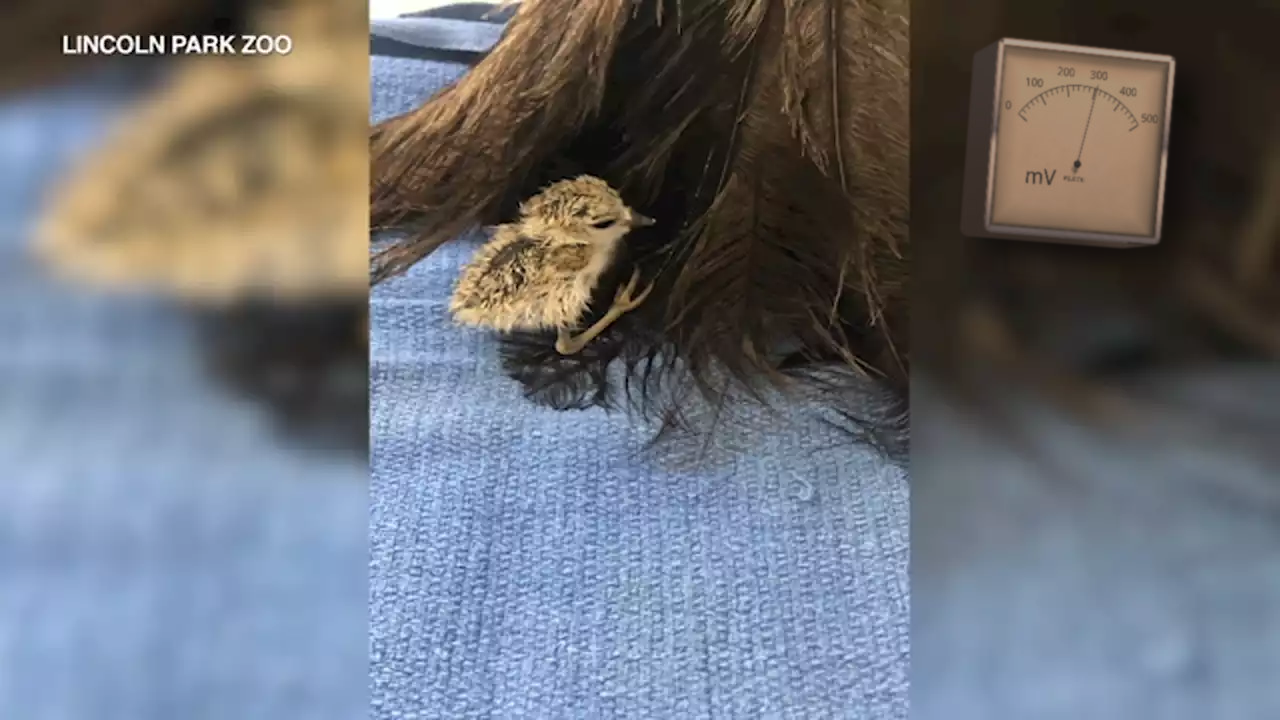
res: 300; mV
